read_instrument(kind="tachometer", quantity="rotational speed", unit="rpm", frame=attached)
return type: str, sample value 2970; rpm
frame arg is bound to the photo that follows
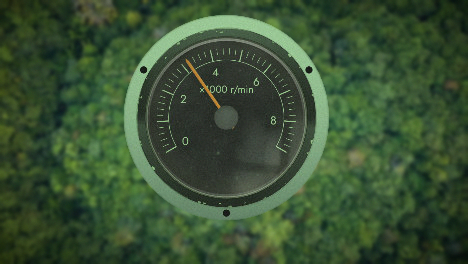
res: 3200; rpm
